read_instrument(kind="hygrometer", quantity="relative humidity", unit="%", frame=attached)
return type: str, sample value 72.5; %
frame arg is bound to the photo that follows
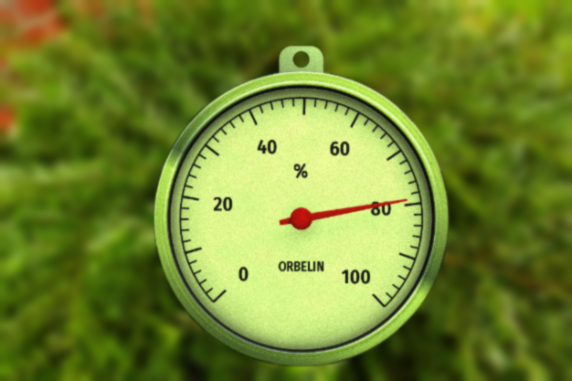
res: 79; %
